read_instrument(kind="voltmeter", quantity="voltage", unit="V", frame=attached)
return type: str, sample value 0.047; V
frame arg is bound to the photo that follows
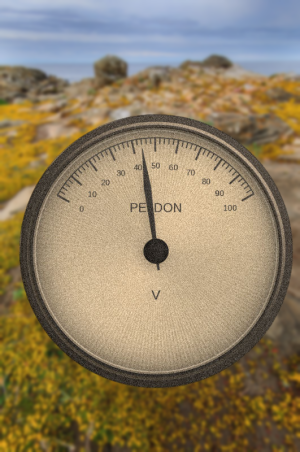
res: 44; V
